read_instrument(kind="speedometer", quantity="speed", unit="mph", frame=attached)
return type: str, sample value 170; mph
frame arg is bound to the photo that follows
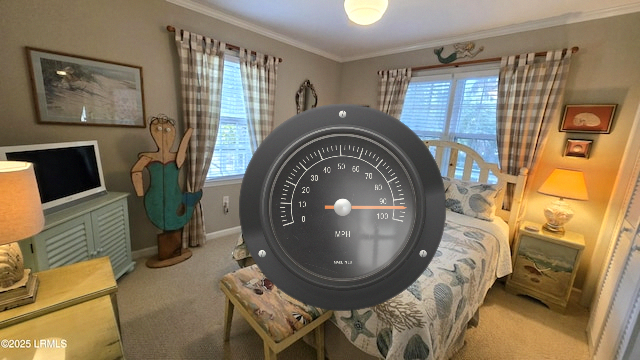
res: 94; mph
